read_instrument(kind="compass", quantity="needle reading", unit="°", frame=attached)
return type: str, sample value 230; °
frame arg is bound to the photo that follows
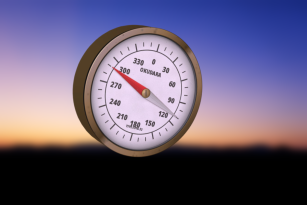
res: 290; °
